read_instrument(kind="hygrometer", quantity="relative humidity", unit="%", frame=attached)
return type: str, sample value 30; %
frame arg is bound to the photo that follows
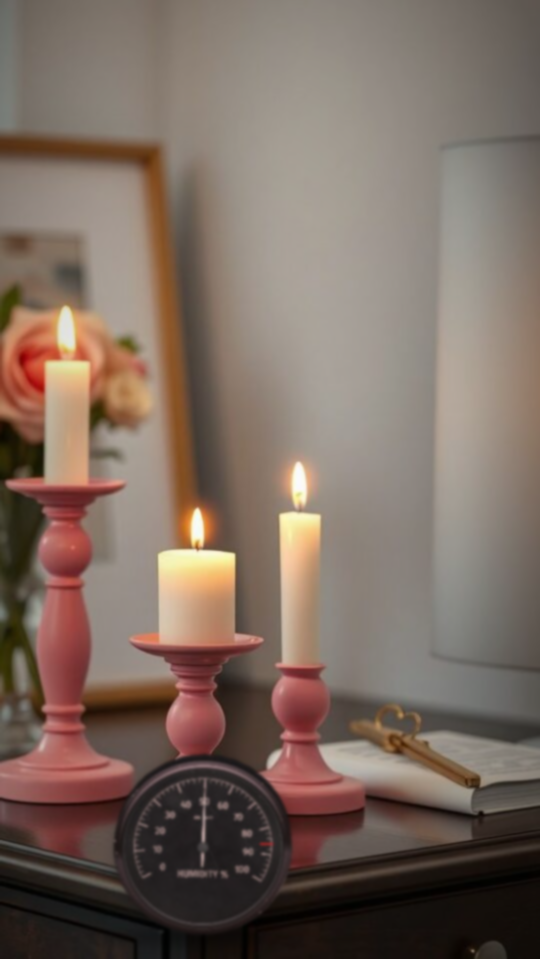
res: 50; %
